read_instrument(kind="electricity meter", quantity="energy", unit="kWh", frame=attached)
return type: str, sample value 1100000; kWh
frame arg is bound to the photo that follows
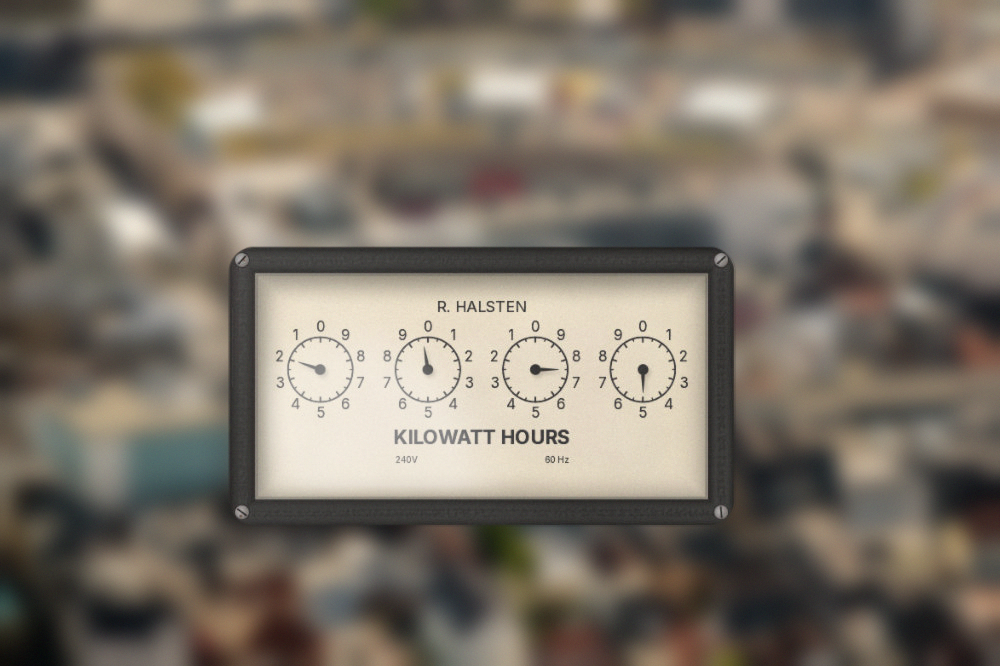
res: 1975; kWh
